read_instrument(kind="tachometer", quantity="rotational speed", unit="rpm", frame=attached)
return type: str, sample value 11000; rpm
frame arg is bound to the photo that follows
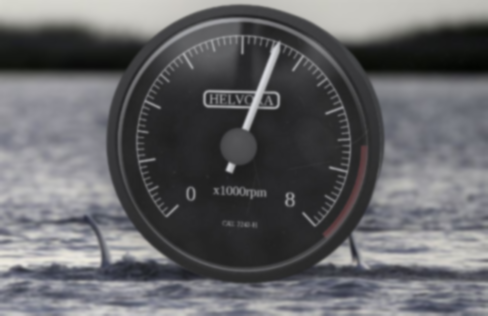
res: 4600; rpm
